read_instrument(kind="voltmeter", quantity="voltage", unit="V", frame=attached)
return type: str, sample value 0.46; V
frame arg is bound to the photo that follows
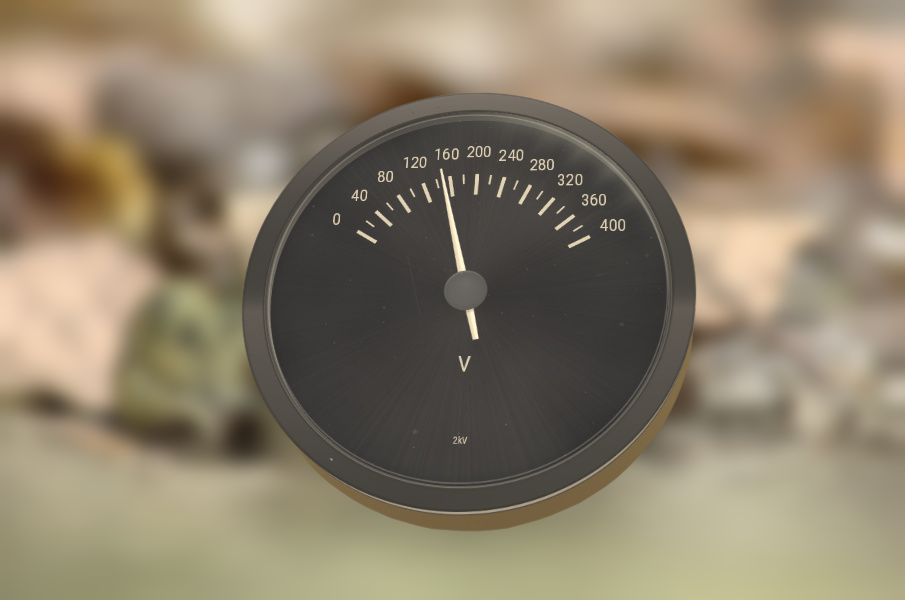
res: 150; V
